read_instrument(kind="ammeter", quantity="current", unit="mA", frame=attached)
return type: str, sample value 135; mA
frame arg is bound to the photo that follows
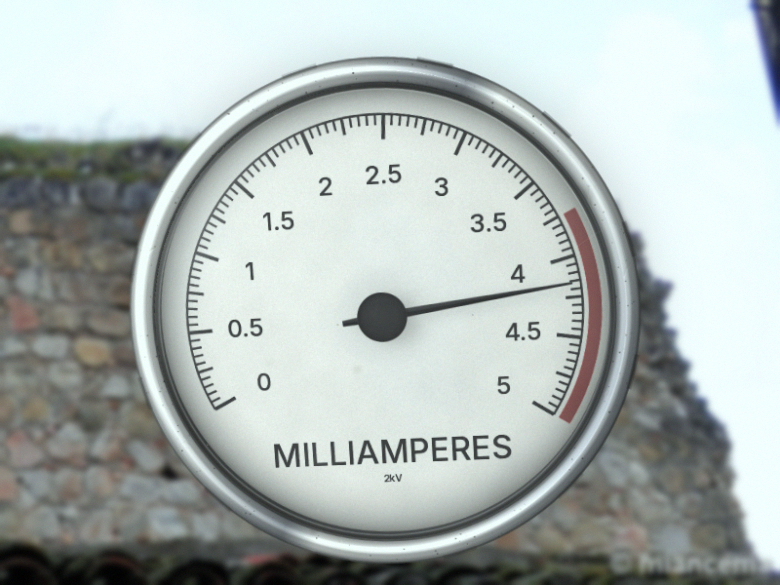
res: 4.15; mA
